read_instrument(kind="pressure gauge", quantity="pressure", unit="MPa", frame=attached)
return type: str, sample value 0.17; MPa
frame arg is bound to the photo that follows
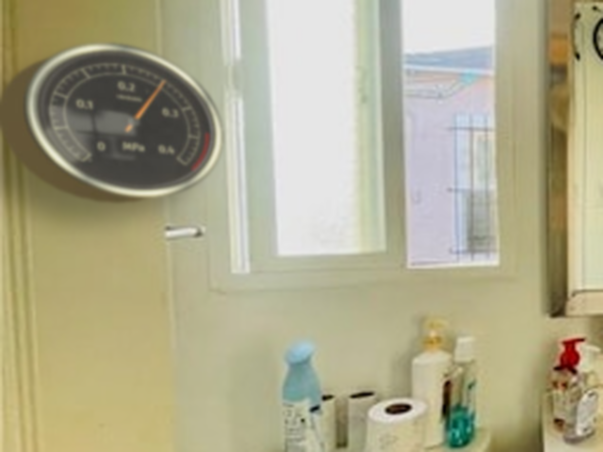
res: 0.25; MPa
